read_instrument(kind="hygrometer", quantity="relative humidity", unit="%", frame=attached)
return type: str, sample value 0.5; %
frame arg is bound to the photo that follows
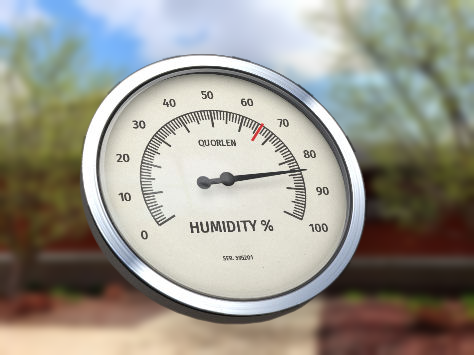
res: 85; %
